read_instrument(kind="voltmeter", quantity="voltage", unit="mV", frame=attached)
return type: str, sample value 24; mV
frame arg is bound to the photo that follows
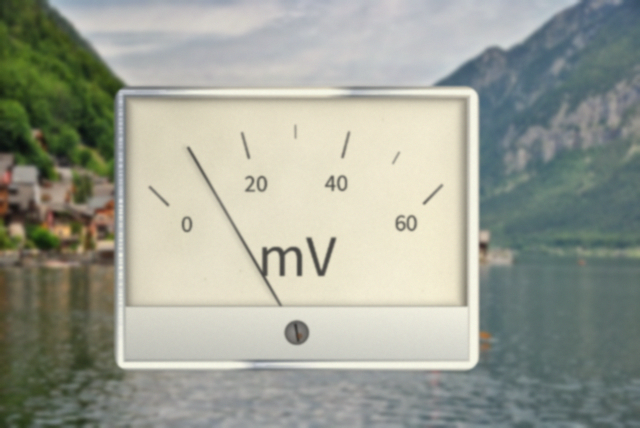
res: 10; mV
